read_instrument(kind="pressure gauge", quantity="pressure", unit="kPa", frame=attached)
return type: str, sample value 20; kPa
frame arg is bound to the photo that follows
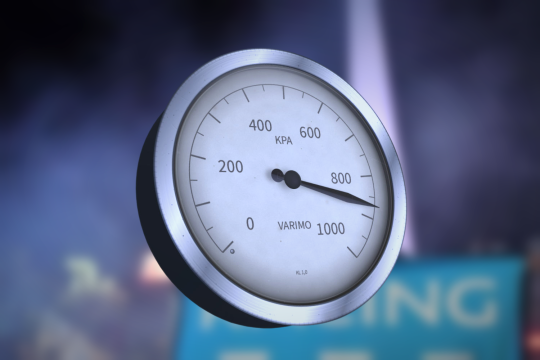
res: 875; kPa
